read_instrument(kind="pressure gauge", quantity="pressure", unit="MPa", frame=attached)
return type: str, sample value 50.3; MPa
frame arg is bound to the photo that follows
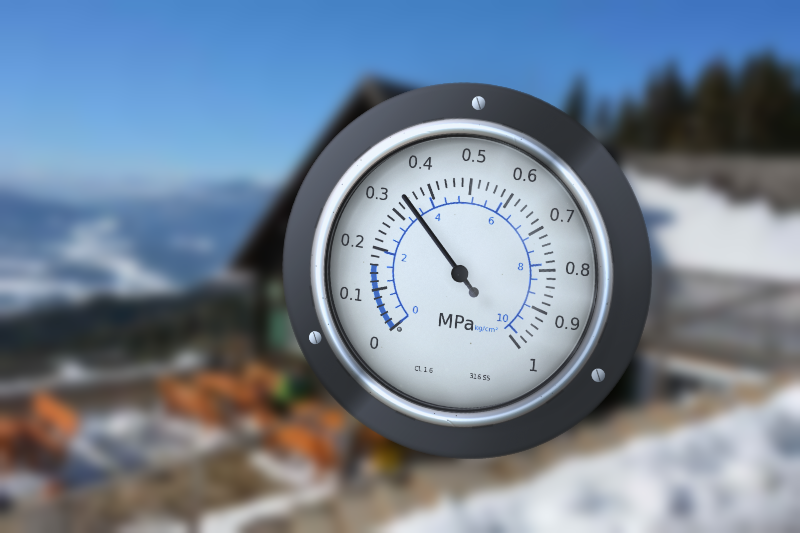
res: 0.34; MPa
